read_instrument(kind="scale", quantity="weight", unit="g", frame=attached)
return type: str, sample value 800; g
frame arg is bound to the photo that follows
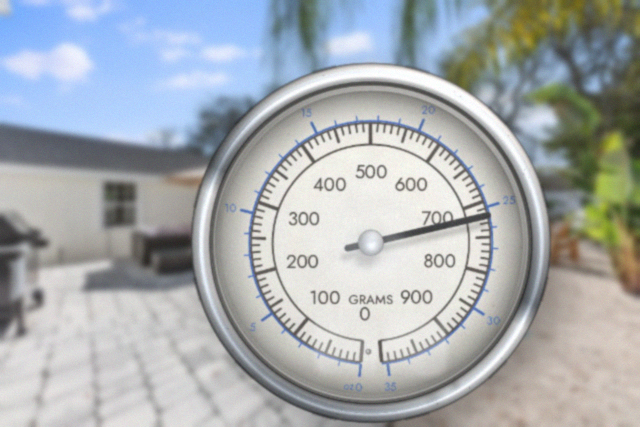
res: 720; g
